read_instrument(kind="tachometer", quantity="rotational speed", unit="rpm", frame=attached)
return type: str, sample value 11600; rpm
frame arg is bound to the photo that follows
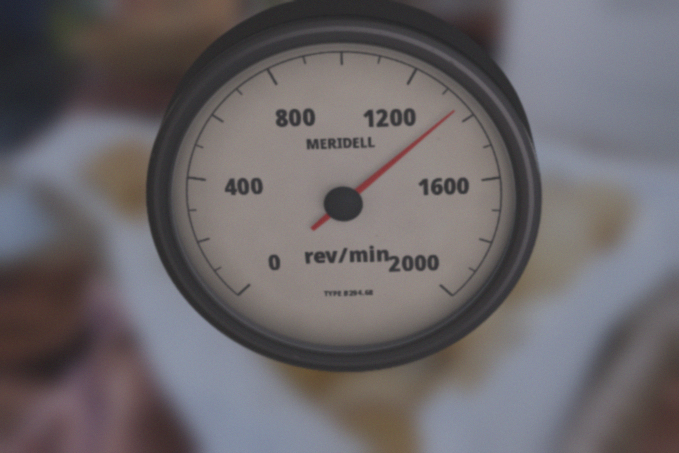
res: 1350; rpm
